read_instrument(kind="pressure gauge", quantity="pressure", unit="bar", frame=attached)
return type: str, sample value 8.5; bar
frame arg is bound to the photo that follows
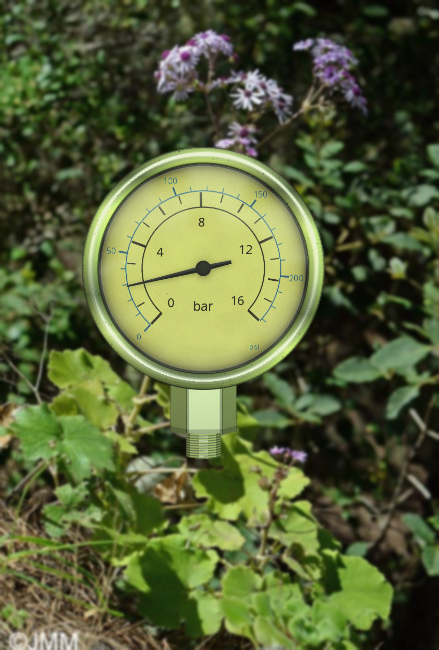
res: 2; bar
